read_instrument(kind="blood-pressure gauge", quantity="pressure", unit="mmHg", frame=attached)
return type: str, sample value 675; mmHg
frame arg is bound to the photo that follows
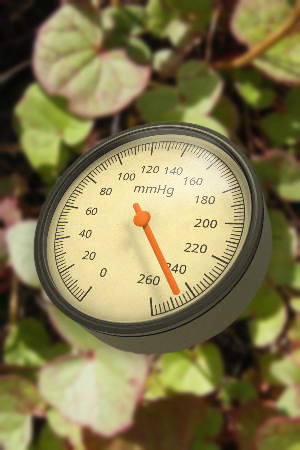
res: 246; mmHg
